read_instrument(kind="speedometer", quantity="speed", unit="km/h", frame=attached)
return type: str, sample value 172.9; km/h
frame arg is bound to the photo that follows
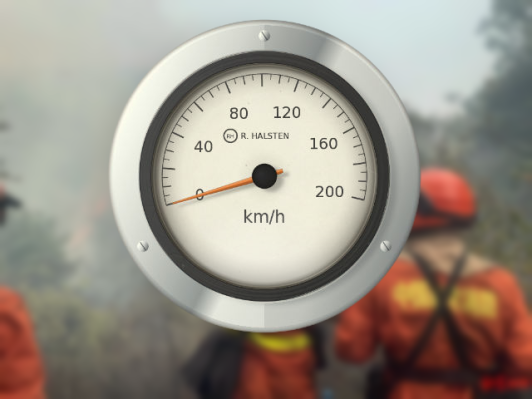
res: 0; km/h
